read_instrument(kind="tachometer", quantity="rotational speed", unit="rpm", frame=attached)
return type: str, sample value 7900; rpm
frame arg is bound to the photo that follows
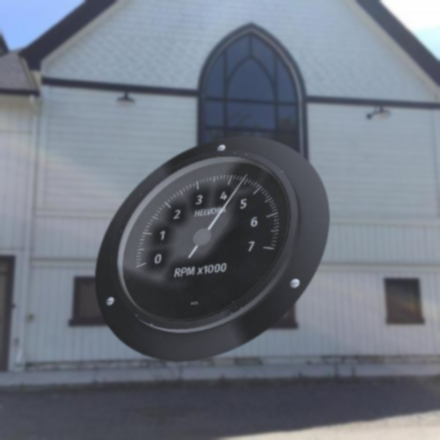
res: 4500; rpm
